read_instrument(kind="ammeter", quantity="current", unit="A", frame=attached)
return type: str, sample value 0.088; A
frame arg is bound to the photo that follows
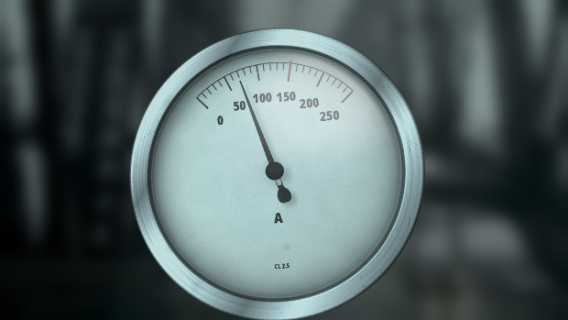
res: 70; A
